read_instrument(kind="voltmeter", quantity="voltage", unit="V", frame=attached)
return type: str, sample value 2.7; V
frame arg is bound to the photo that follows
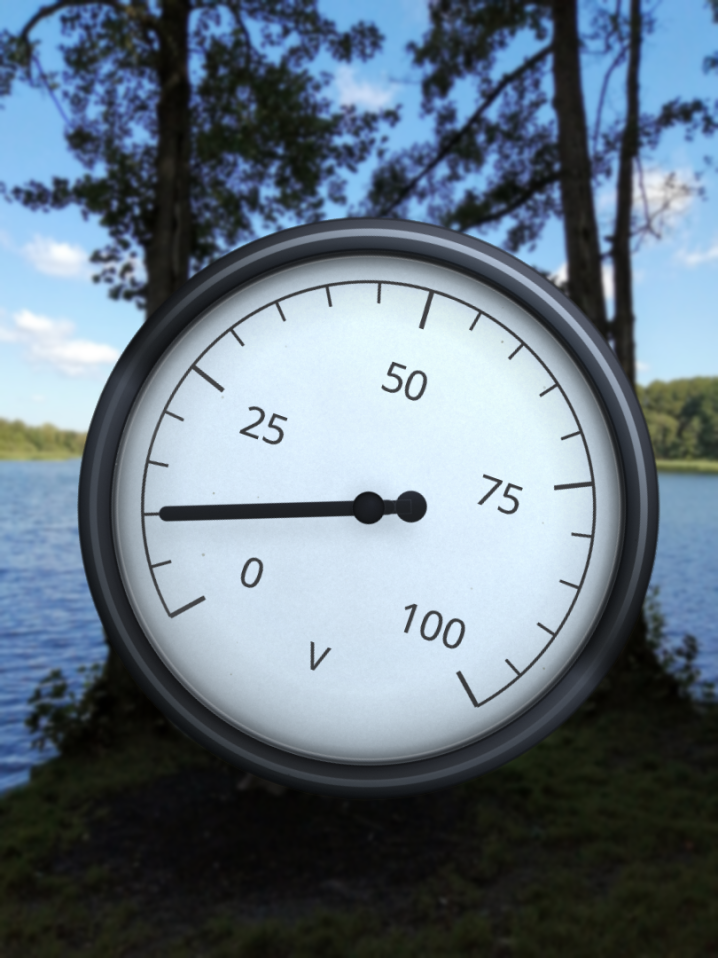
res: 10; V
